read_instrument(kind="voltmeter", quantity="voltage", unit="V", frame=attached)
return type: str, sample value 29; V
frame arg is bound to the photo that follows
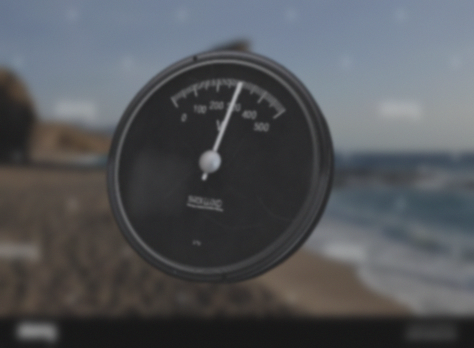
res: 300; V
